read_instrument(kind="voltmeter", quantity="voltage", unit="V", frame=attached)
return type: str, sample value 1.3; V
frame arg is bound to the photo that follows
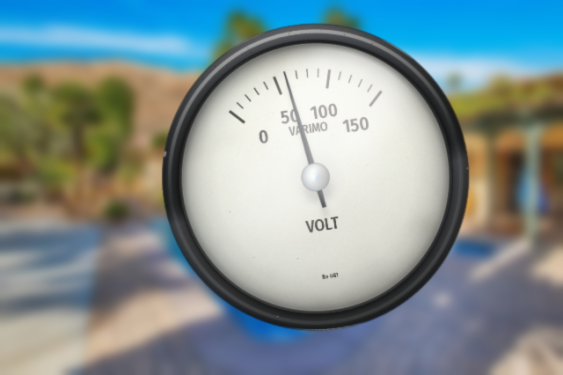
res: 60; V
